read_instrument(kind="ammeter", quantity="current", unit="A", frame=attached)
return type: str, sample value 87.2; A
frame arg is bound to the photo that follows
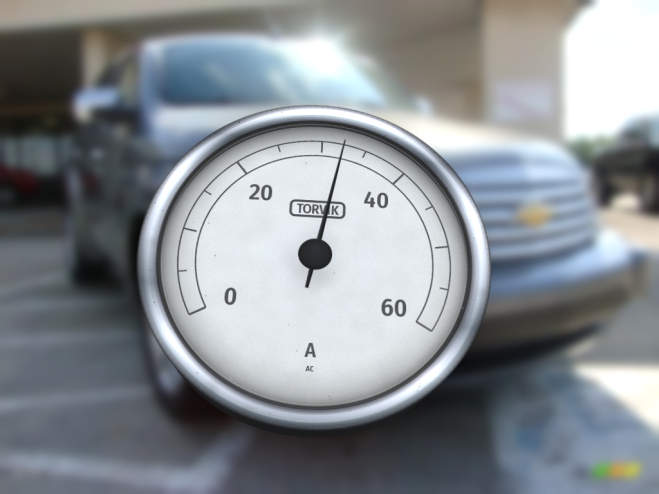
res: 32.5; A
